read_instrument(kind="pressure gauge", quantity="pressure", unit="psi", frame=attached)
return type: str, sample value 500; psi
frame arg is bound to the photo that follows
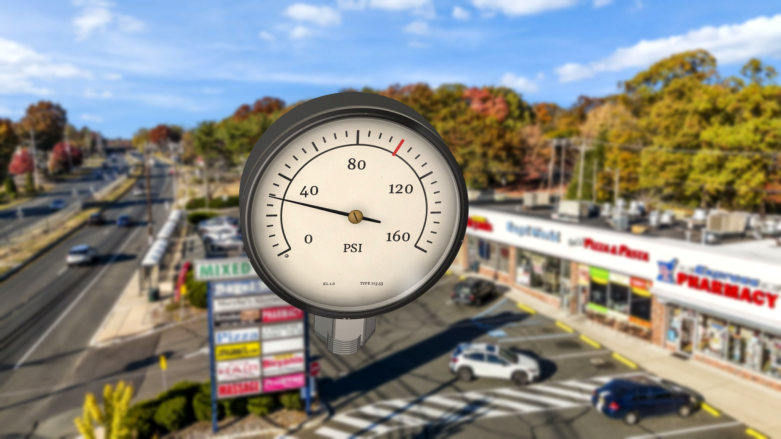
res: 30; psi
